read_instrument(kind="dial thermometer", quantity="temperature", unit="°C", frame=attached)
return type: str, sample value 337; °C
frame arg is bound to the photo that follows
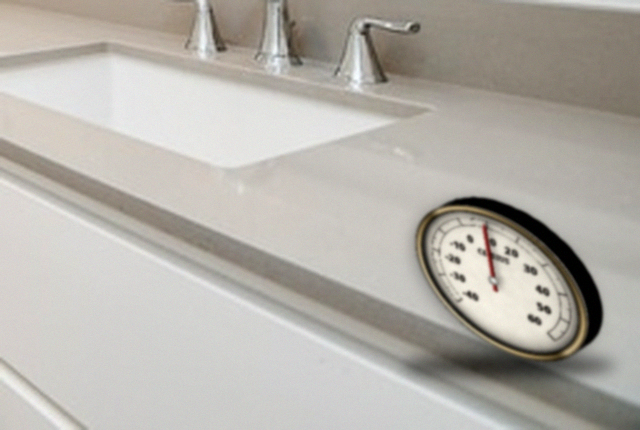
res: 10; °C
